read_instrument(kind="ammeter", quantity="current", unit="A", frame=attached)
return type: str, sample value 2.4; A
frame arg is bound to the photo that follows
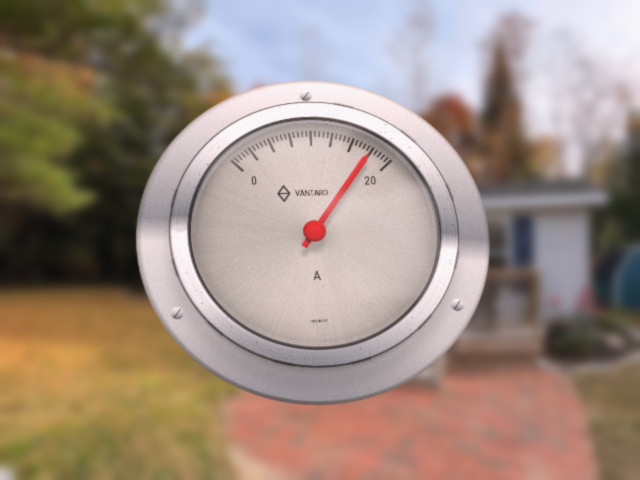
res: 17.5; A
